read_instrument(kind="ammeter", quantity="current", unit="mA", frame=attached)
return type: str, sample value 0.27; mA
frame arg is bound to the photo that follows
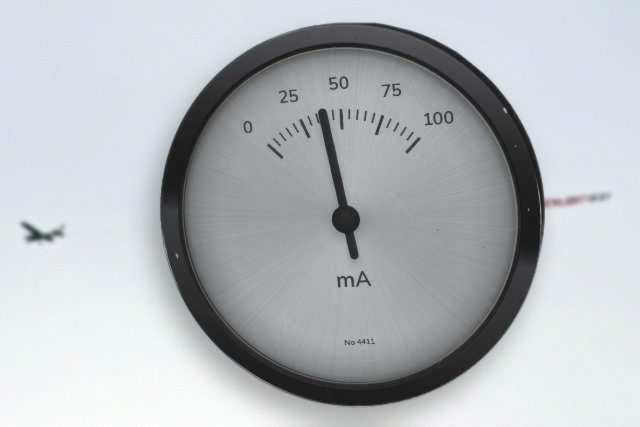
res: 40; mA
